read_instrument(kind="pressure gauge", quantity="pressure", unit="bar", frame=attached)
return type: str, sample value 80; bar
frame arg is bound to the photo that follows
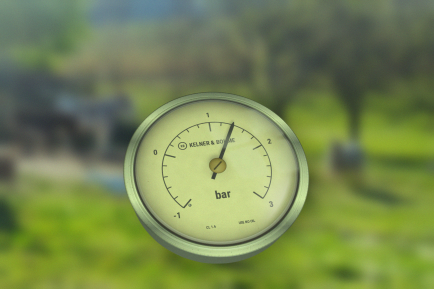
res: 1.4; bar
